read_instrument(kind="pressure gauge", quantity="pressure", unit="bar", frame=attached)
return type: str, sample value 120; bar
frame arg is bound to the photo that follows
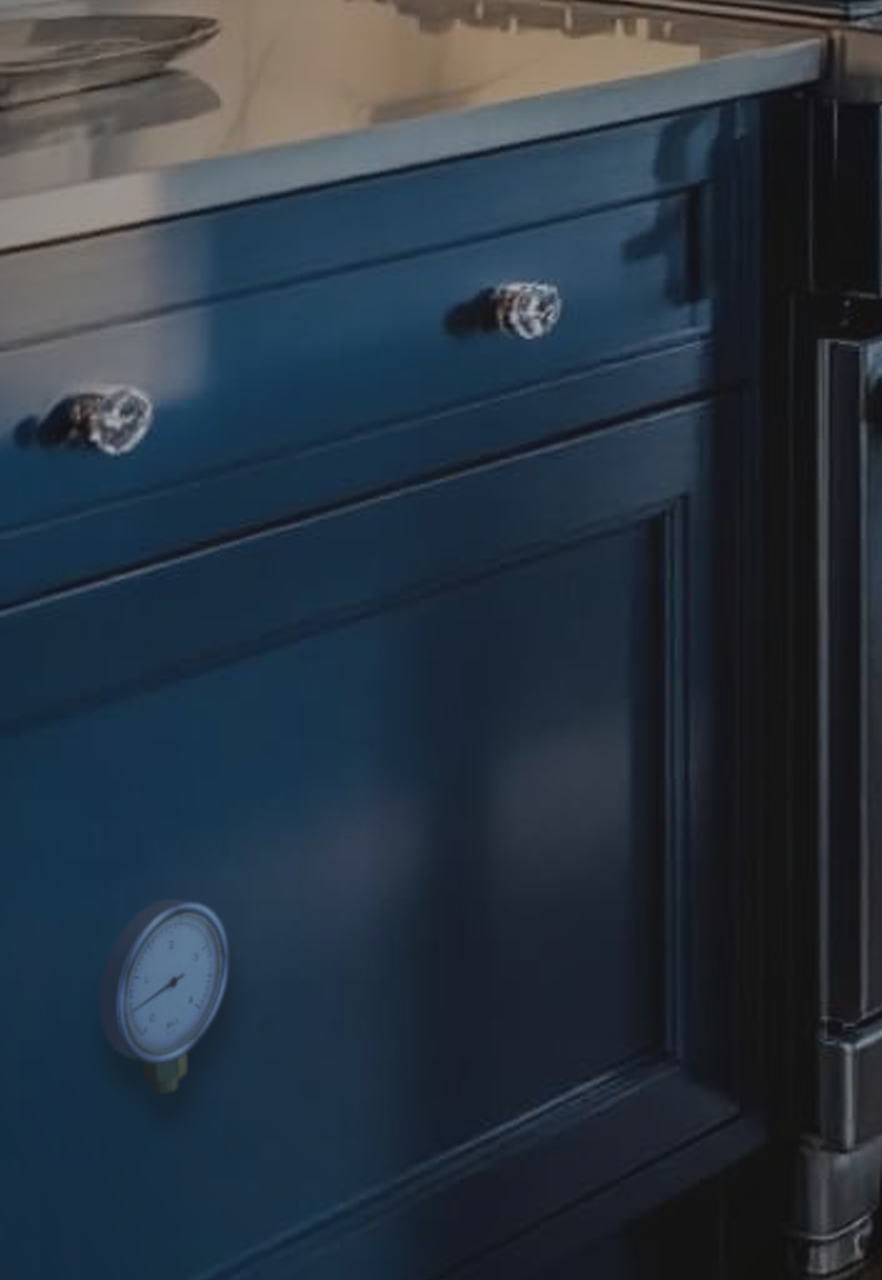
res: 0.5; bar
